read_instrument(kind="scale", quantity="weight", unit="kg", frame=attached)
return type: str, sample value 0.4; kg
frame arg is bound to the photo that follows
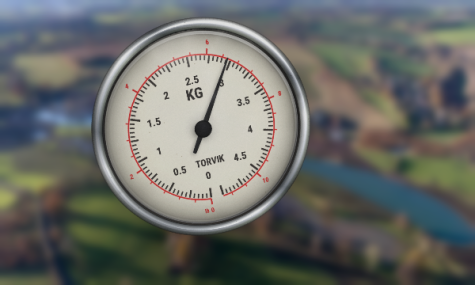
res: 2.95; kg
